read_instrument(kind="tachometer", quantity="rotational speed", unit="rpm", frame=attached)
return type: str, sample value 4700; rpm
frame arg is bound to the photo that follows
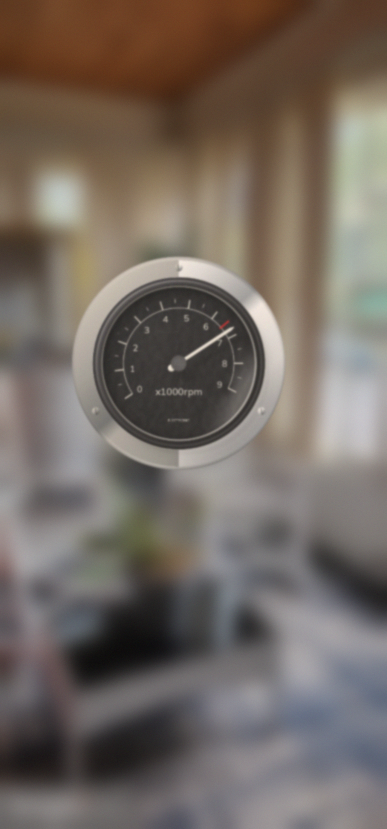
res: 6750; rpm
